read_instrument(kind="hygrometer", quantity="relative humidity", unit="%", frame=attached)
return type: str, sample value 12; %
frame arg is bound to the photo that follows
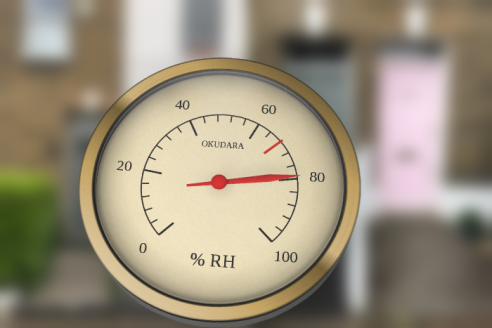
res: 80; %
